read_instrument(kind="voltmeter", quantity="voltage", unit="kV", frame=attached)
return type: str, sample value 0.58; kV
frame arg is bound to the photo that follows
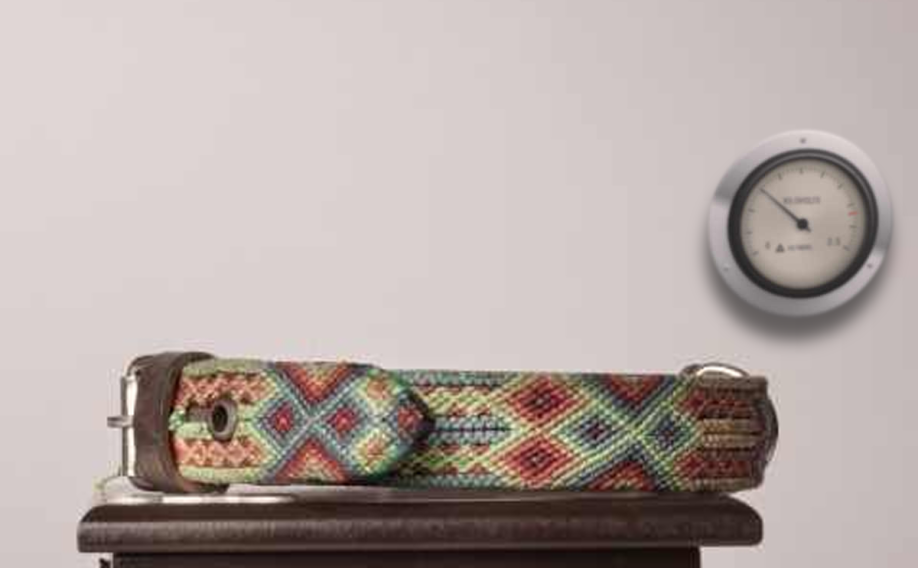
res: 0.75; kV
